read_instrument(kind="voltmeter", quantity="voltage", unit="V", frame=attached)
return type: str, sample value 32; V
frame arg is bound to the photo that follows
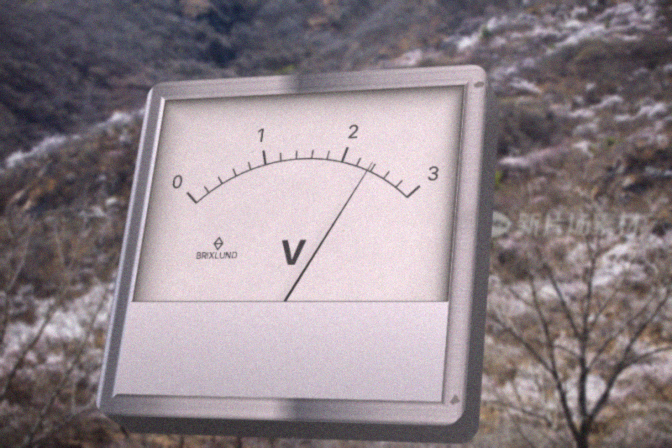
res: 2.4; V
